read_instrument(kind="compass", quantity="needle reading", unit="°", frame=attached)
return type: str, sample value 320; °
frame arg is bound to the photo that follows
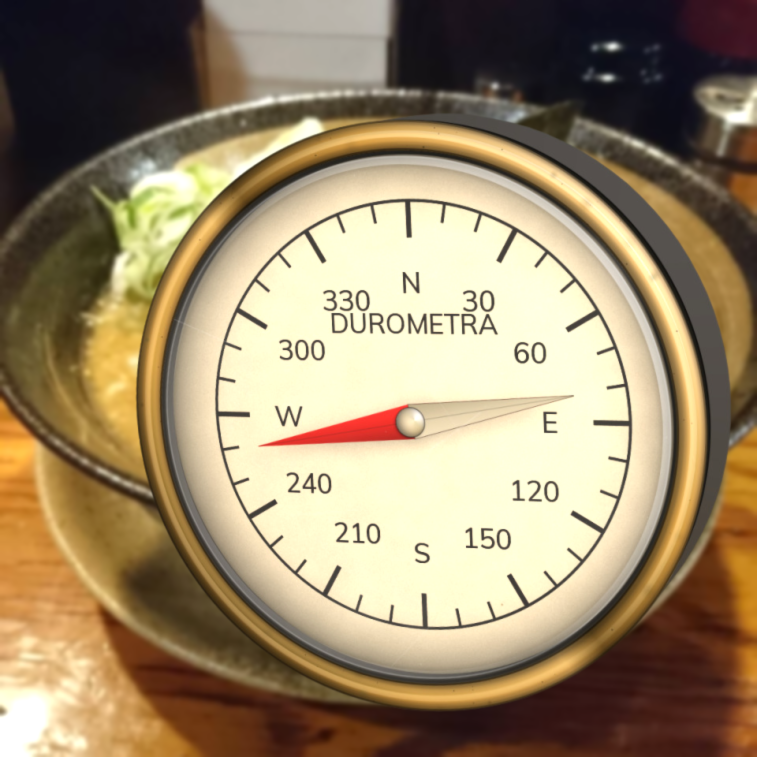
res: 260; °
